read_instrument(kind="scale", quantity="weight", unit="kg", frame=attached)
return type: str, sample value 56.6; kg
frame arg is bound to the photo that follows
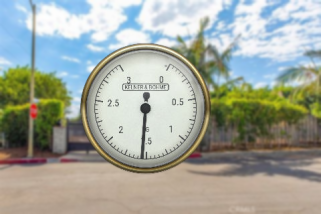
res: 1.55; kg
